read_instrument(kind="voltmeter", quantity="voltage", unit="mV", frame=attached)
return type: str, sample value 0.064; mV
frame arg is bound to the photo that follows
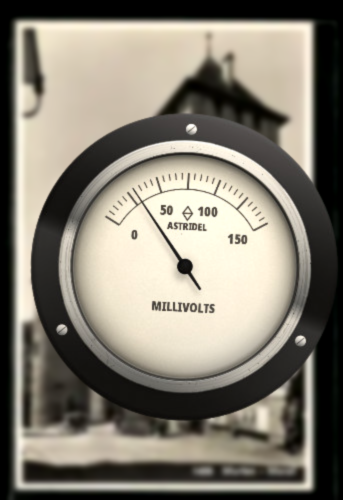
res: 30; mV
